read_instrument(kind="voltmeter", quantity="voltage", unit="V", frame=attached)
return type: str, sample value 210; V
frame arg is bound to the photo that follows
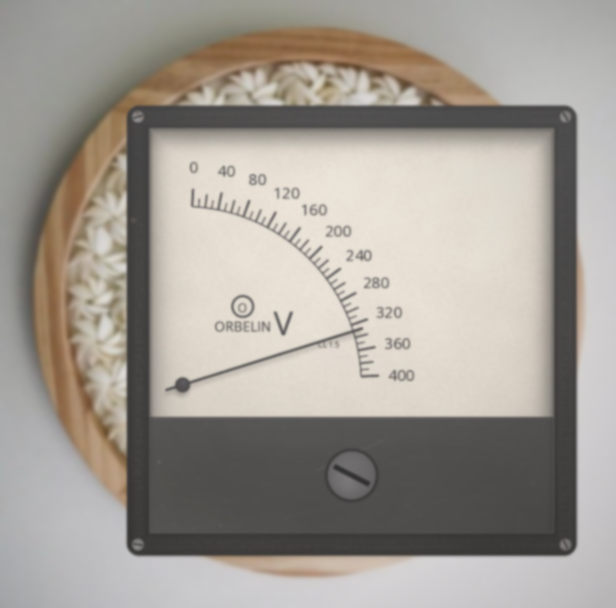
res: 330; V
